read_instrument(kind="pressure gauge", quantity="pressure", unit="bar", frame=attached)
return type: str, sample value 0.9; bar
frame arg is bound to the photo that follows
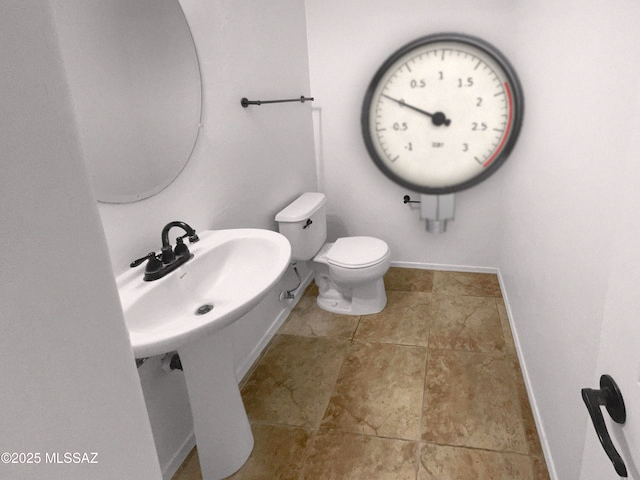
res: 0; bar
